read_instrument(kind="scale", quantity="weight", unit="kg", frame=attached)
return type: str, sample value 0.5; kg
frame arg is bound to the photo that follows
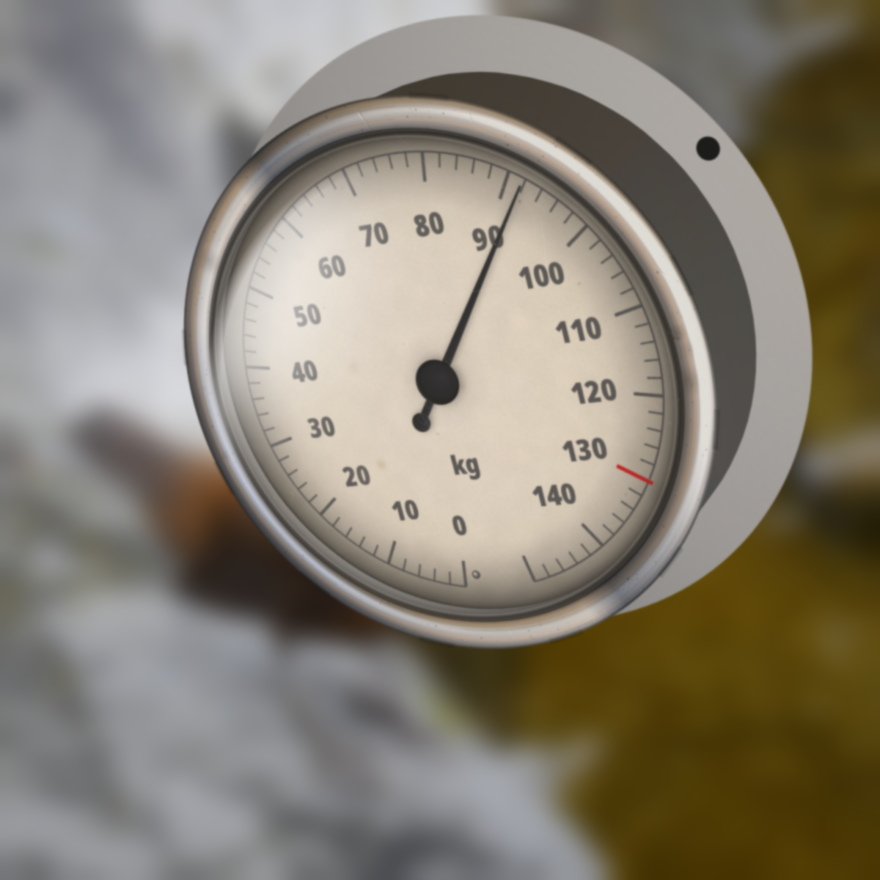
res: 92; kg
